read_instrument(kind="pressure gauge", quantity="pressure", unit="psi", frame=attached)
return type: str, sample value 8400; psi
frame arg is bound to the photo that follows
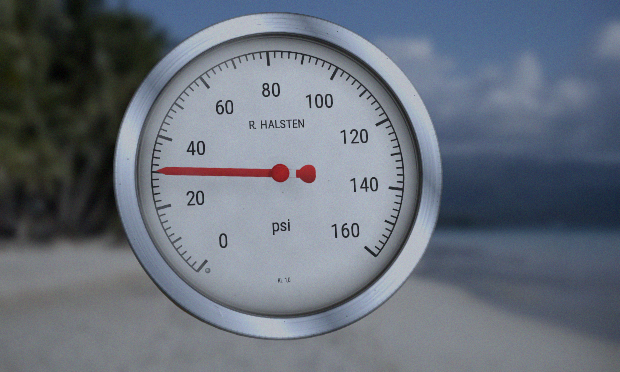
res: 30; psi
